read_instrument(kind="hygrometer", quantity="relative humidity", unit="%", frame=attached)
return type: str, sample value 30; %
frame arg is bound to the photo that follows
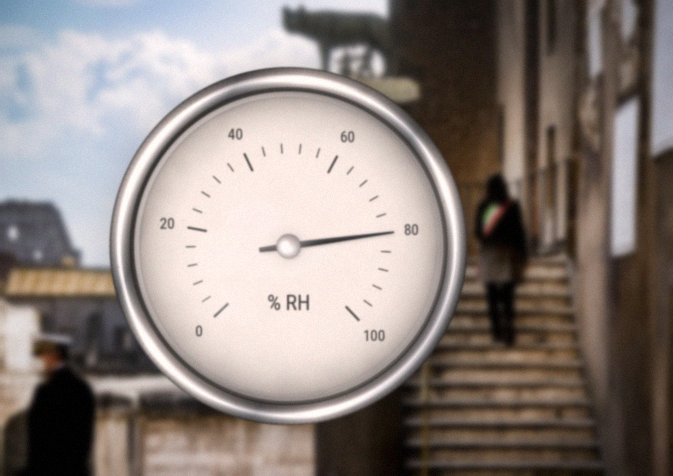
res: 80; %
